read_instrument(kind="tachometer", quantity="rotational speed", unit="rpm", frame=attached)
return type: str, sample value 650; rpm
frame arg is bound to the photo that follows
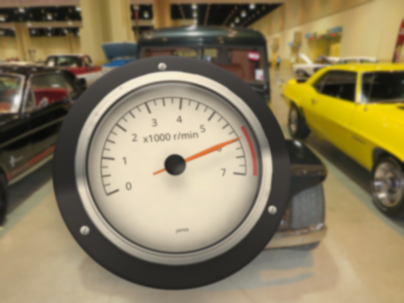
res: 6000; rpm
